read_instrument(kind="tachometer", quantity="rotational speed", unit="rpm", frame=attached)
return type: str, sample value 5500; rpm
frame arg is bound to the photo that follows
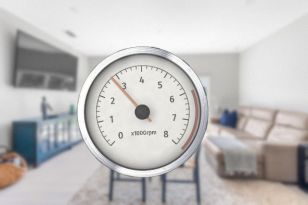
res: 2800; rpm
